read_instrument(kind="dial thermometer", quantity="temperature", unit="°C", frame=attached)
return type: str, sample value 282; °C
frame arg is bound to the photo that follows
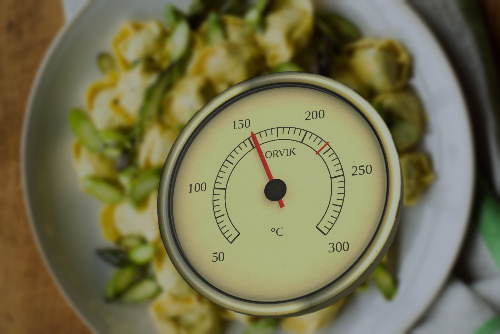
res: 155; °C
